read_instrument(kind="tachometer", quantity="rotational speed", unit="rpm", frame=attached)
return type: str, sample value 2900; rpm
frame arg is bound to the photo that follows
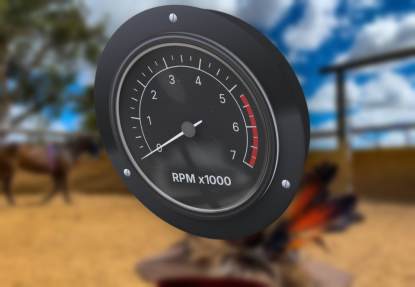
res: 0; rpm
